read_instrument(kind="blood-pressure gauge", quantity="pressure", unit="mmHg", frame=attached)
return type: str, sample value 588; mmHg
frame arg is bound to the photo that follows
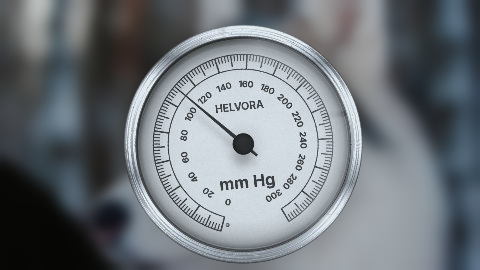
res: 110; mmHg
